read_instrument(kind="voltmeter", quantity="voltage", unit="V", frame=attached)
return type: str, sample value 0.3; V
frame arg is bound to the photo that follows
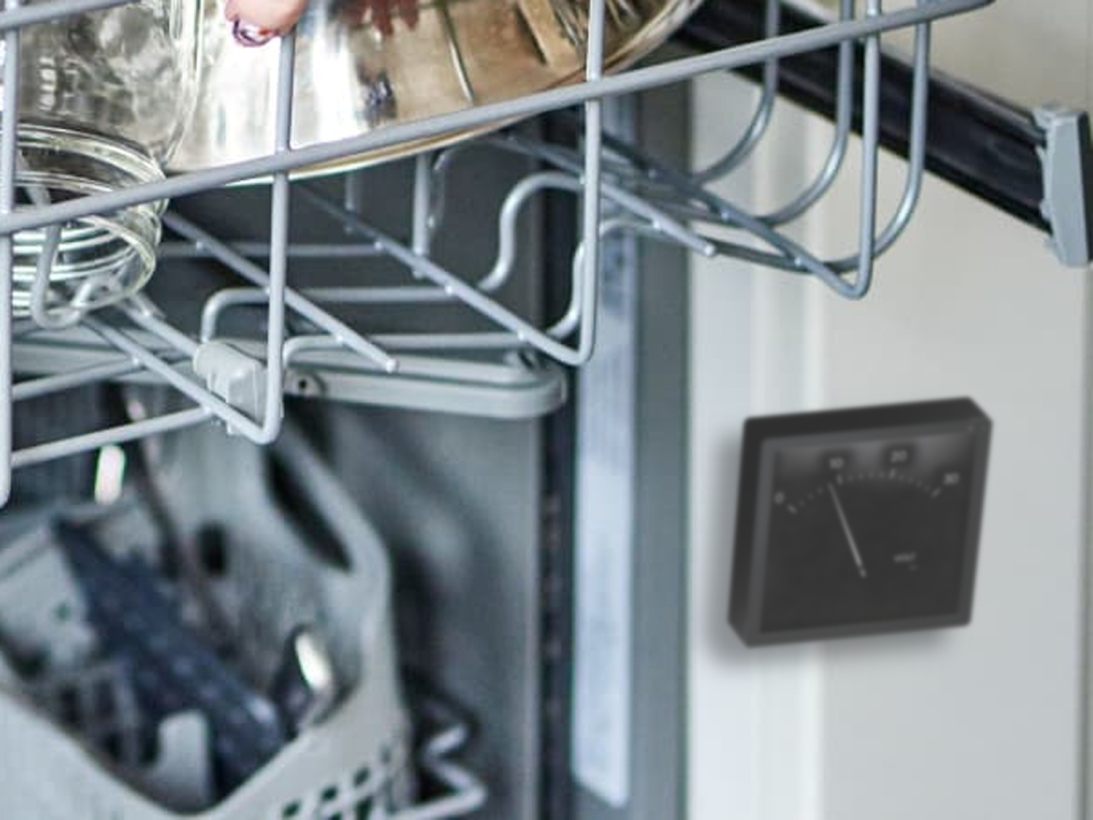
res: 8; V
